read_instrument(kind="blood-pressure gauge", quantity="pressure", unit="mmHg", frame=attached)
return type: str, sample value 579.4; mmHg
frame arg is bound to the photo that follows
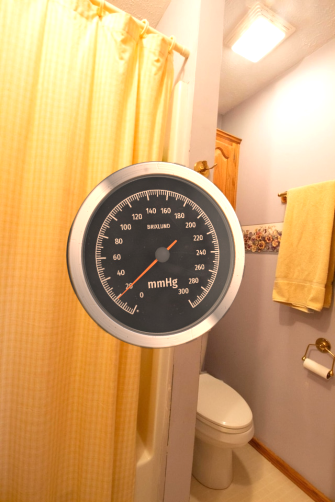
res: 20; mmHg
